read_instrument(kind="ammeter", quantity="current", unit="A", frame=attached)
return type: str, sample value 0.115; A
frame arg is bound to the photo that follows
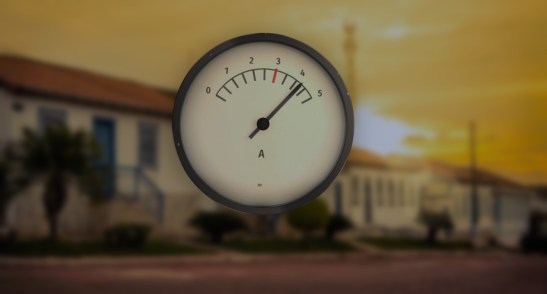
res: 4.25; A
